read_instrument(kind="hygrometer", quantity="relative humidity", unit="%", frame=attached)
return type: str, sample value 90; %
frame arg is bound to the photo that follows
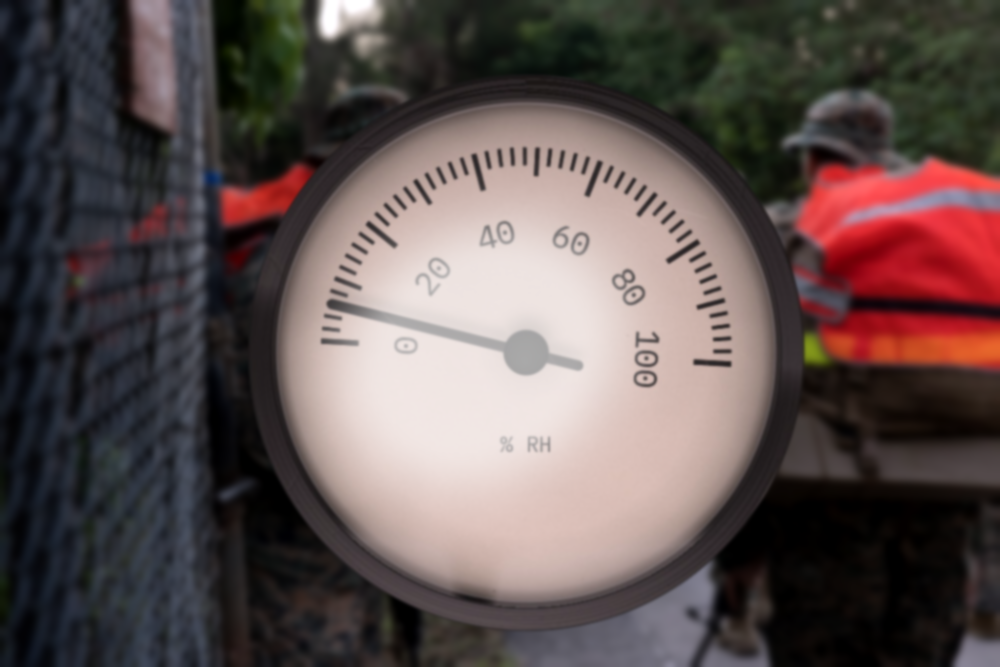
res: 6; %
